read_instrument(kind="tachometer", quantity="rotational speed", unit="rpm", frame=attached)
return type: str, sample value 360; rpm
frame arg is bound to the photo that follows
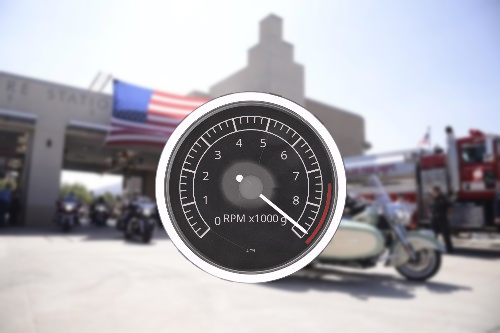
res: 8800; rpm
